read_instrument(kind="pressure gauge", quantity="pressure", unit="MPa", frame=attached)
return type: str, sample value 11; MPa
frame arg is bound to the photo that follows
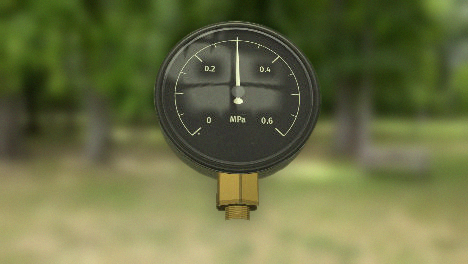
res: 0.3; MPa
